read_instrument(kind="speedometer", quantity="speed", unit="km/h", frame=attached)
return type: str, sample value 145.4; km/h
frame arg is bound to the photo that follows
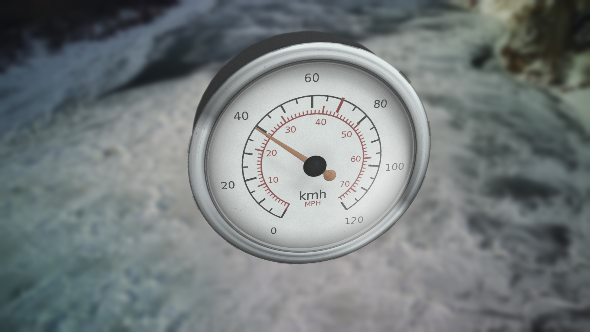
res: 40; km/h
